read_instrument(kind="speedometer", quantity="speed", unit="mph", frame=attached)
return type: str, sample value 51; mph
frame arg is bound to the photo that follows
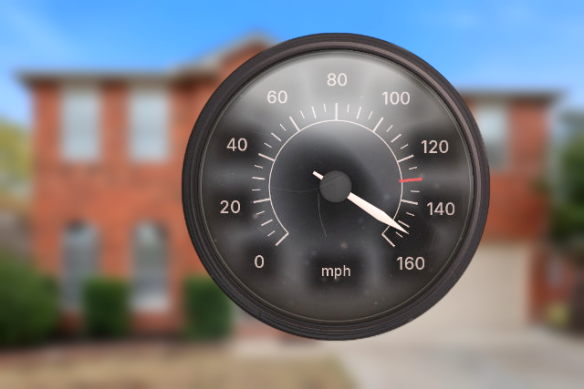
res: 152.5; mph
